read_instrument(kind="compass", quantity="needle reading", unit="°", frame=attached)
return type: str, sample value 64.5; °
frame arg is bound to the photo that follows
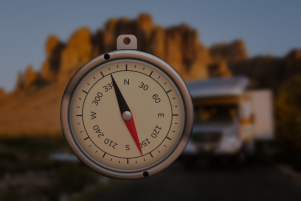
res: 160; °
